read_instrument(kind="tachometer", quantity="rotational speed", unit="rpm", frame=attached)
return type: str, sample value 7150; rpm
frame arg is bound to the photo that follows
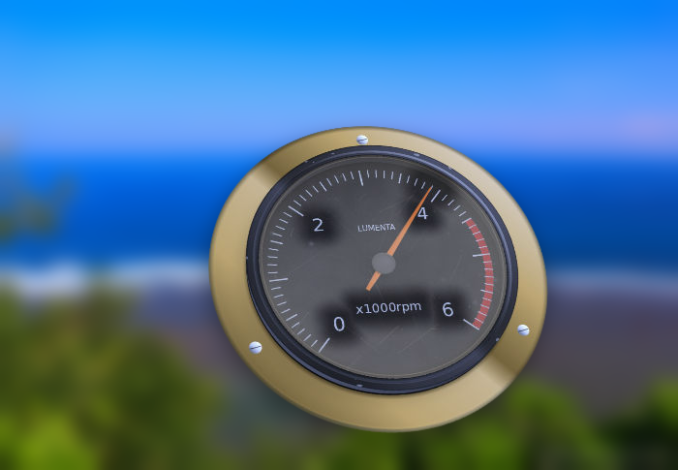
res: 3900; rpm
